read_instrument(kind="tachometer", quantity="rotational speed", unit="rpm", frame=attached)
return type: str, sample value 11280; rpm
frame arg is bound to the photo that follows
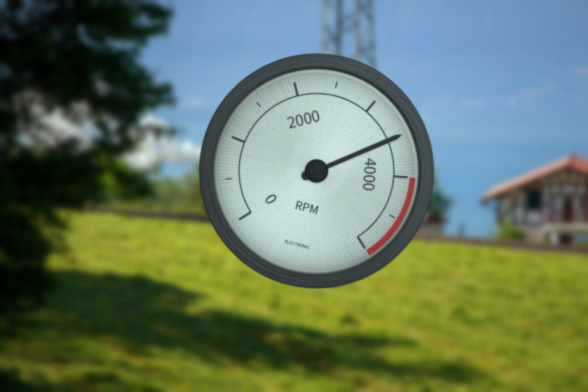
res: 3500; rpm
